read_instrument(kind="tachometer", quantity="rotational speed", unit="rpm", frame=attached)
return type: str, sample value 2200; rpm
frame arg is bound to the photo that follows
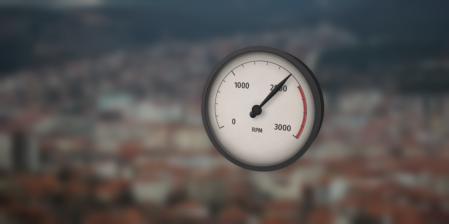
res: 2000; rpm
